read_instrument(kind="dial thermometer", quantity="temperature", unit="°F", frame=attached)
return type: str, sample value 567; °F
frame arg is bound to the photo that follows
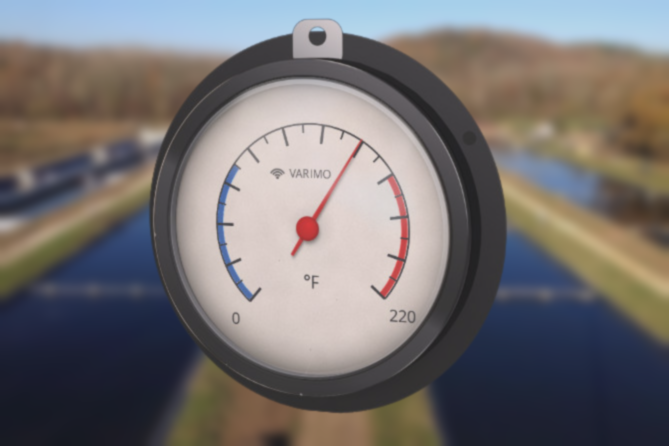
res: 140; °F
